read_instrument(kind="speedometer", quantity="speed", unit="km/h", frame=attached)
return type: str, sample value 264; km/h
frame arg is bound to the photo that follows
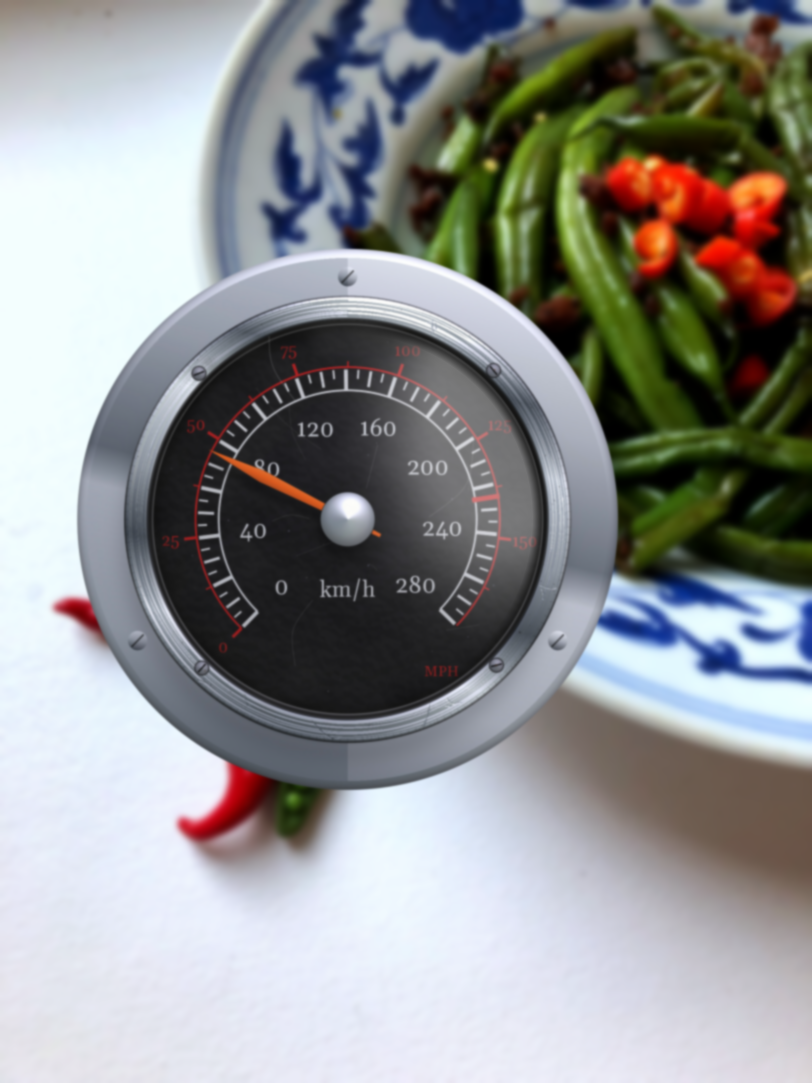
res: 75; km/h
